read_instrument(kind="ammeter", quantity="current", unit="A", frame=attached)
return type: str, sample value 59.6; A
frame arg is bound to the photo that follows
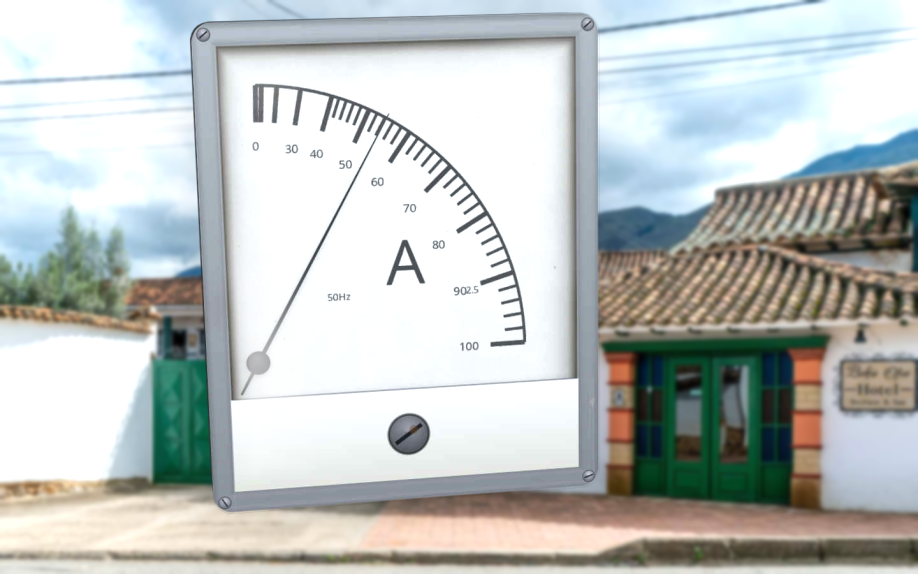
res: 54; A
